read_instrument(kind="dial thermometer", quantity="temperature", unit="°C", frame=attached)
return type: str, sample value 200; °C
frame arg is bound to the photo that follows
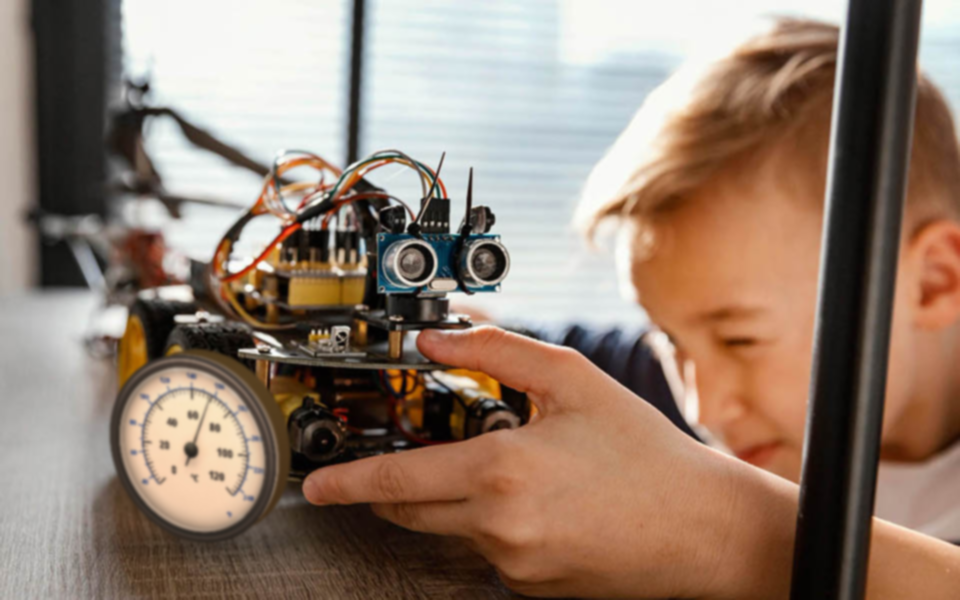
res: 70; °C
